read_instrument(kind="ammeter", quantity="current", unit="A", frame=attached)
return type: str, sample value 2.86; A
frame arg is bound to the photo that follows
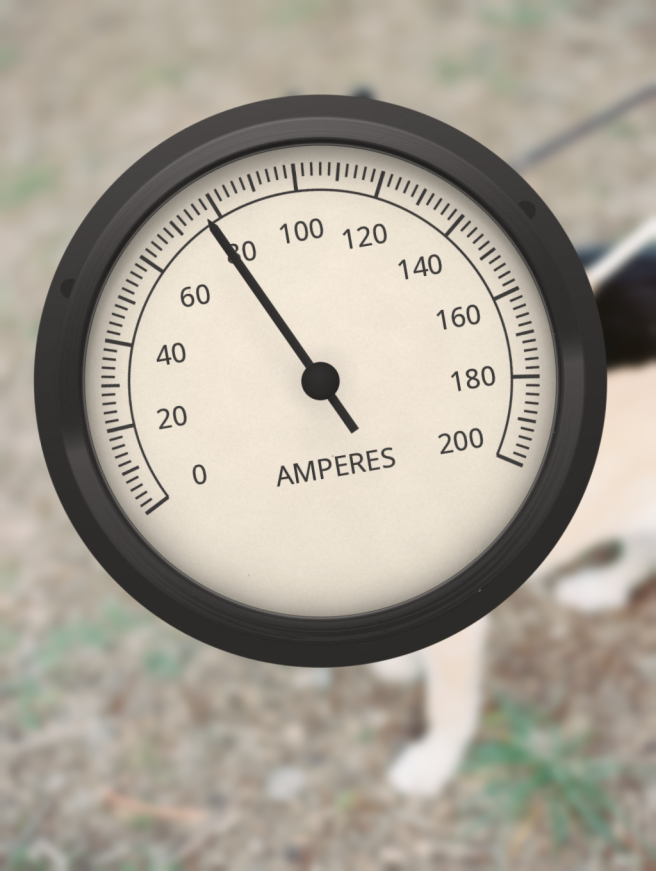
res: 77; A
